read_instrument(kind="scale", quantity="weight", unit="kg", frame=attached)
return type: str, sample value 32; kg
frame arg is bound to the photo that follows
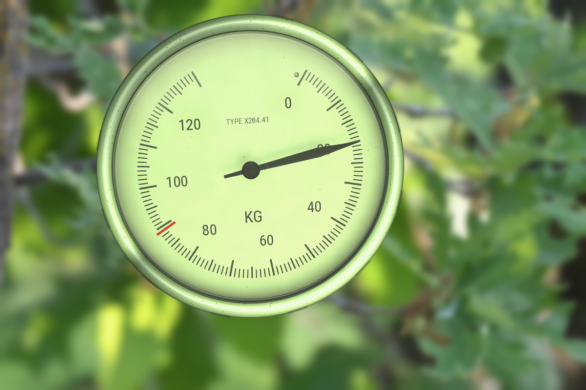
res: 20; kg
